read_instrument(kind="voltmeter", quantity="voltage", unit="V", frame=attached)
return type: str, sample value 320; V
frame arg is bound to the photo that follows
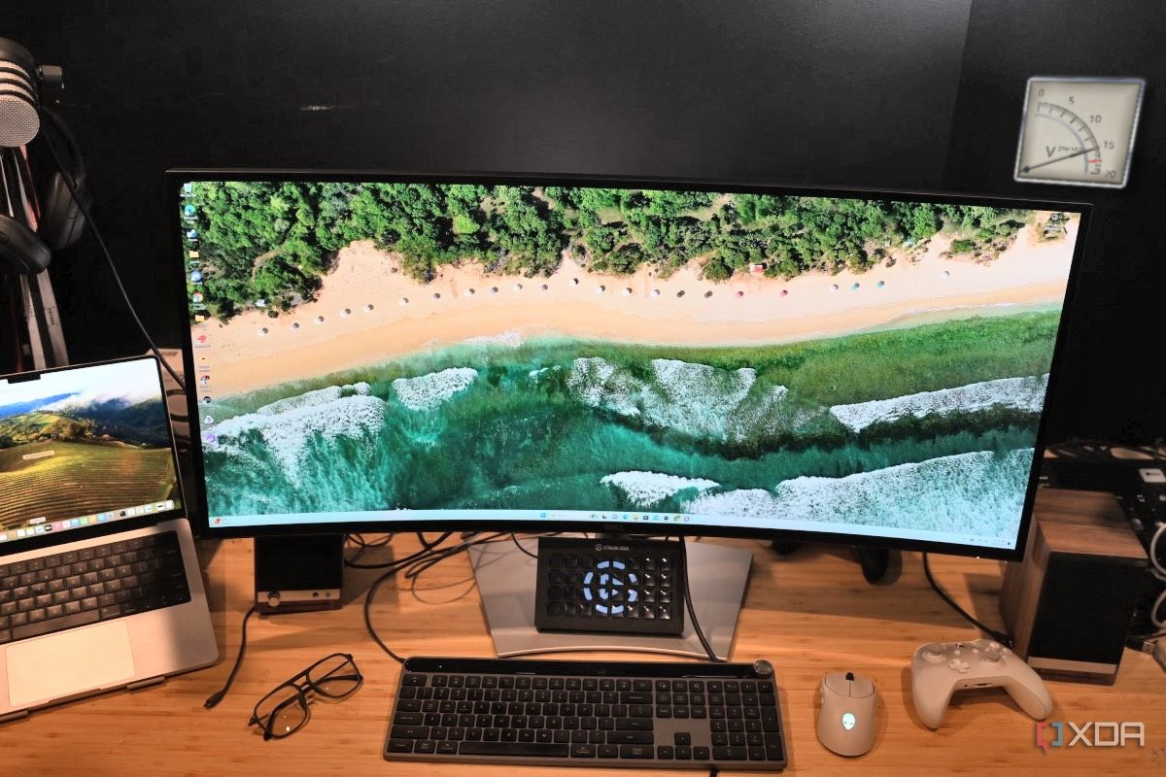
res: 15; V
